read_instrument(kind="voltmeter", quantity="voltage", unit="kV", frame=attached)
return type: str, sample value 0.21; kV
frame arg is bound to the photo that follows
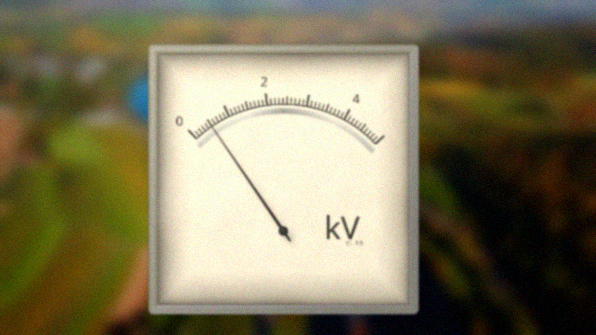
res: 0.5; kV
